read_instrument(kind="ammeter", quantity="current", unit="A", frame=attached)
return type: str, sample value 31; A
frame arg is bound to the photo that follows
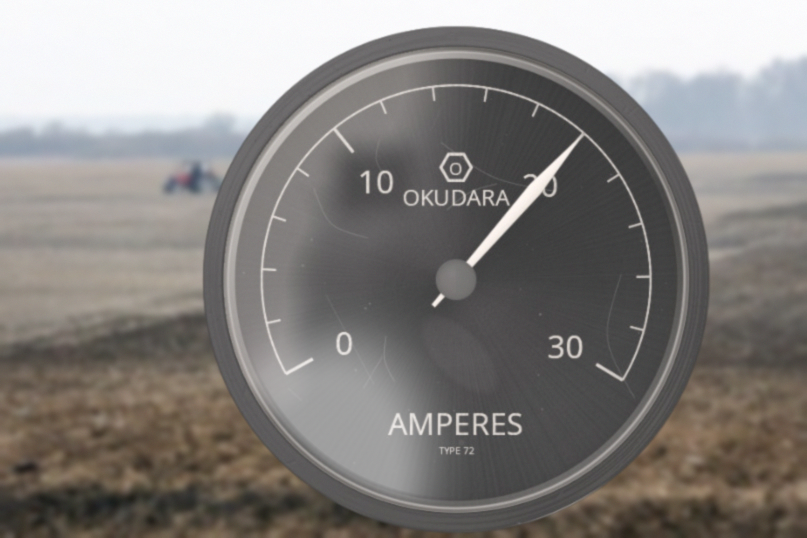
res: 20; A
